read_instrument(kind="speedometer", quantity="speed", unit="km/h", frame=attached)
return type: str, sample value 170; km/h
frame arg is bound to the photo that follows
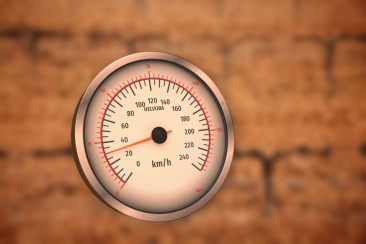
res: 30; km/h
